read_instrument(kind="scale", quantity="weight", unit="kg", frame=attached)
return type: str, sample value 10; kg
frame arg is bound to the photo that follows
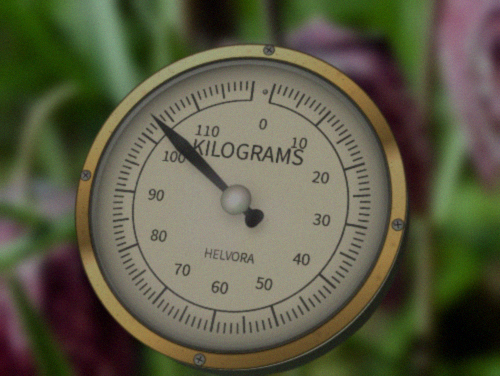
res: 103; kg
